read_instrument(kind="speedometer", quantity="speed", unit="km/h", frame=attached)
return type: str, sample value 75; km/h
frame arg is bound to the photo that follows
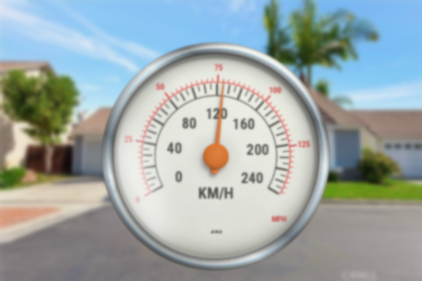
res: 125; km/h
